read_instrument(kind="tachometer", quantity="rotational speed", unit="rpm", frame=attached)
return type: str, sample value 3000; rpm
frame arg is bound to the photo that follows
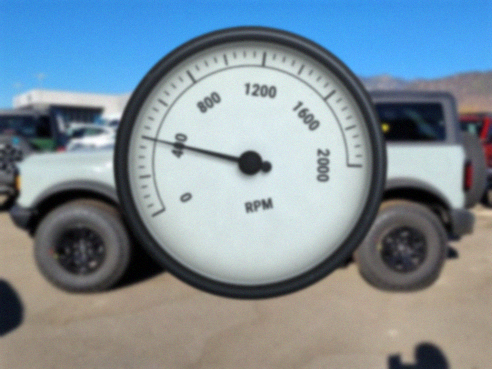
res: 400; rpm
